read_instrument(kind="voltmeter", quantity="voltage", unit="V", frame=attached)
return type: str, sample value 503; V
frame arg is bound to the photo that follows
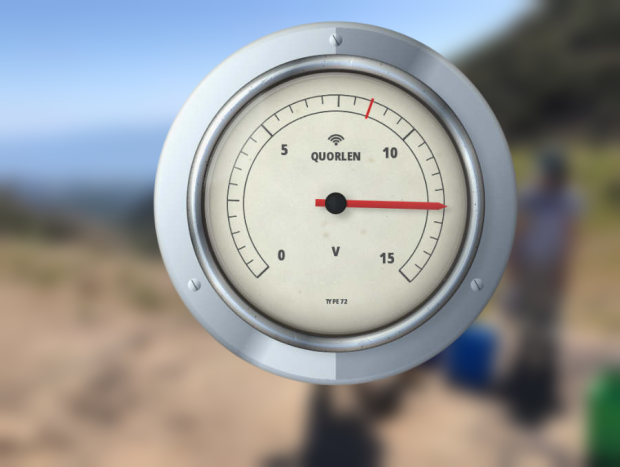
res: 12.5; V
